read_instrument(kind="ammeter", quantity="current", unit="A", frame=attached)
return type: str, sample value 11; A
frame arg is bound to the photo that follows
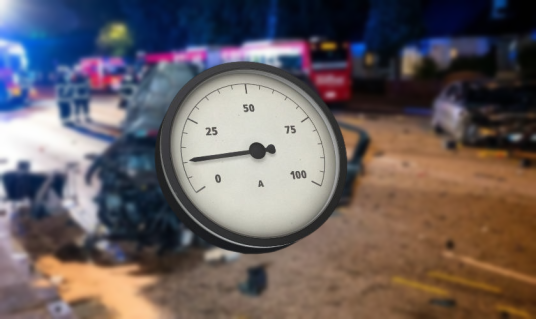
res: 10; A
